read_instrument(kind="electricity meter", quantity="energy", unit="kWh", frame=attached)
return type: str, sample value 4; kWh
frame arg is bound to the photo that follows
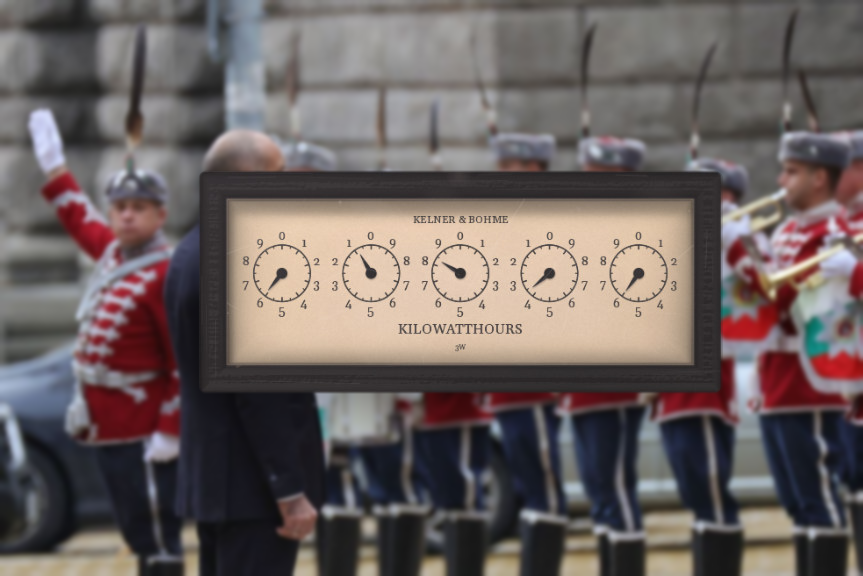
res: 60836; kWh
